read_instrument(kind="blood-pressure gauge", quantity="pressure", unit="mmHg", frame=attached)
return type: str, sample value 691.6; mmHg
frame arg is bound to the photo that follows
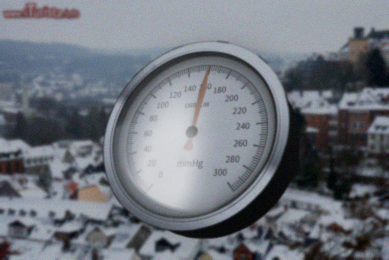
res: 160; mmHg
